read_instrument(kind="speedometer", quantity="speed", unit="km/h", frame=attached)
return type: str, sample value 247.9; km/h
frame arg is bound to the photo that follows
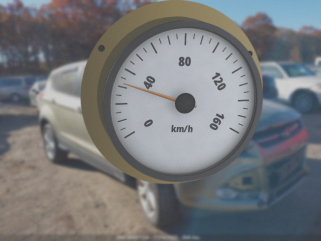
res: 32.5; km/h
